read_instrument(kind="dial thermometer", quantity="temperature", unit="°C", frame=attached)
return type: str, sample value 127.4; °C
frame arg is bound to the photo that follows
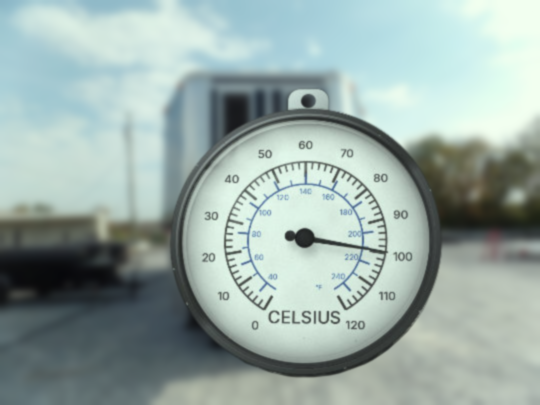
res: 100; °C
